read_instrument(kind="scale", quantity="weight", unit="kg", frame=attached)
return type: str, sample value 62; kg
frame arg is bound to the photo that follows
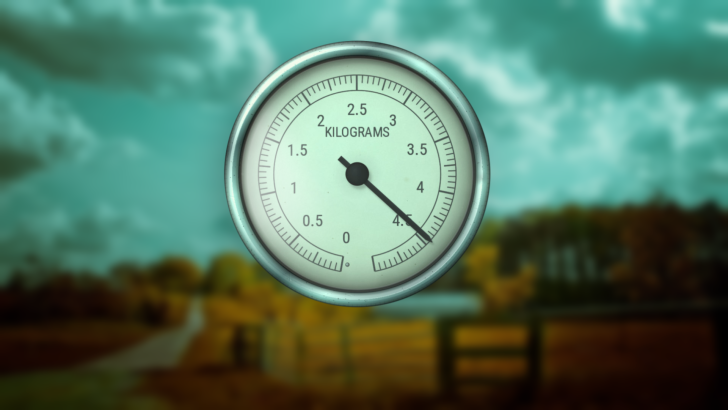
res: 4.45; kg
